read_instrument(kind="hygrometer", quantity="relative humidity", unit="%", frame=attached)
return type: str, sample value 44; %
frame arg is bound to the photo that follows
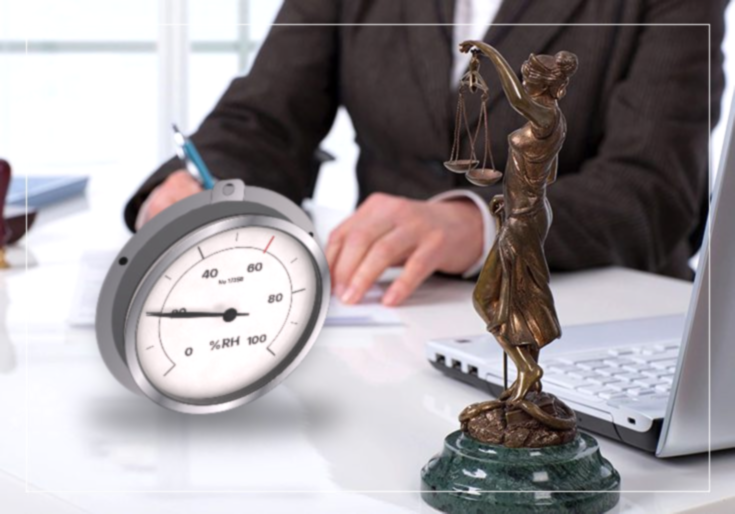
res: 20; %
